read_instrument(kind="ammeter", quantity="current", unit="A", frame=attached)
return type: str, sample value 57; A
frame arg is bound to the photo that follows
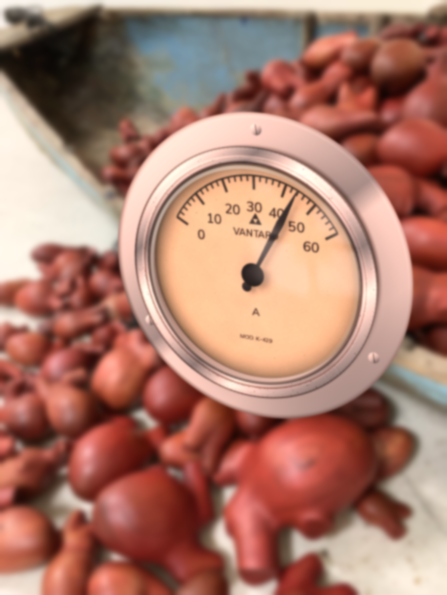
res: 44; A
